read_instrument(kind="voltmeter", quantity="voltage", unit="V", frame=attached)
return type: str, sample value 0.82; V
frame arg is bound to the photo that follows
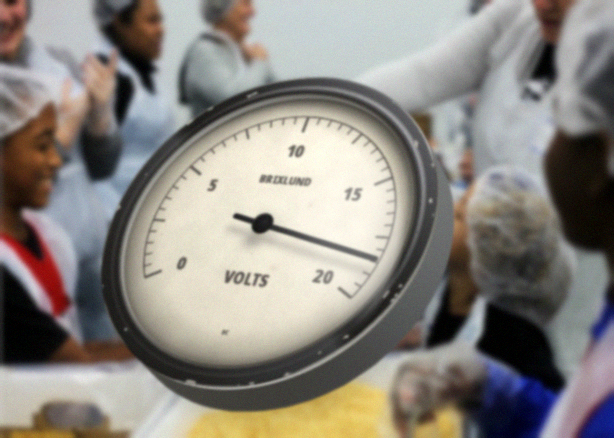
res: 18.5; V
